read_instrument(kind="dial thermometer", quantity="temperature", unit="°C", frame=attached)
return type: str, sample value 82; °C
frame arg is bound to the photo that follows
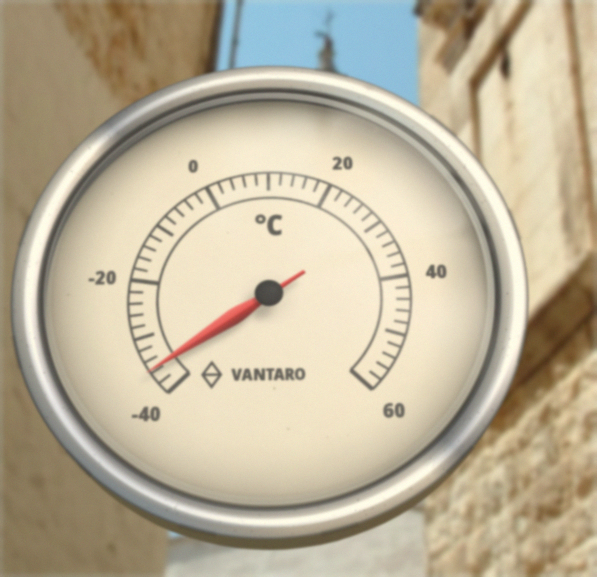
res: -36; °C
